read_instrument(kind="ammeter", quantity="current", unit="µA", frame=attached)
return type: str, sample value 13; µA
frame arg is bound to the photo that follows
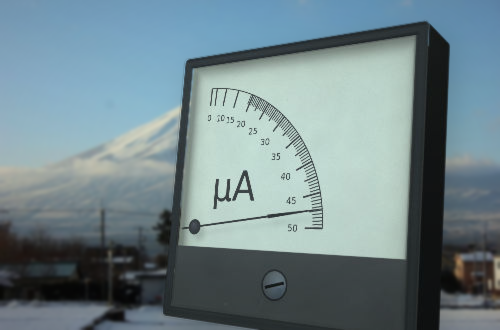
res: 47.5; µA
